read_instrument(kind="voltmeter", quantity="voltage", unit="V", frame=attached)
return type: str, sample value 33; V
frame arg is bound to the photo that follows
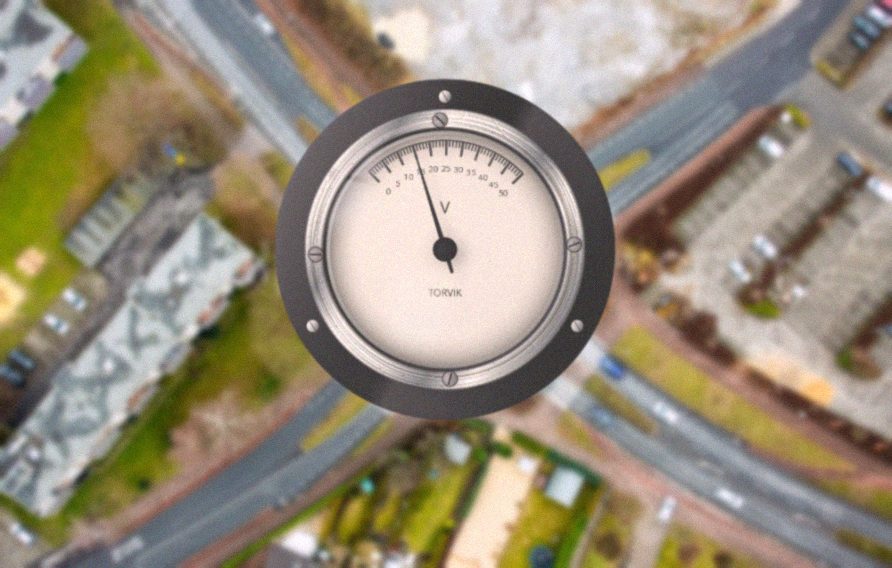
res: 15; V
